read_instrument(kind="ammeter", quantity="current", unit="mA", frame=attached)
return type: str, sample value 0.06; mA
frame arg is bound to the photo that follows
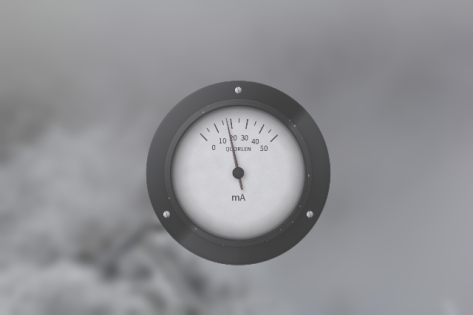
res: 17.5; mA
